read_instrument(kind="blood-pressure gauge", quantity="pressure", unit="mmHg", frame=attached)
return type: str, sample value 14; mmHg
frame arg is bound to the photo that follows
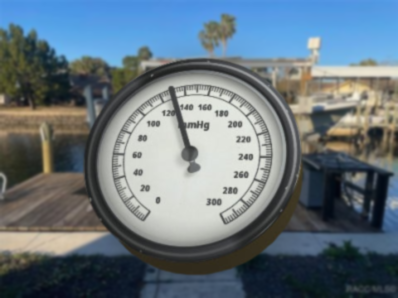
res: 130; mmHg
